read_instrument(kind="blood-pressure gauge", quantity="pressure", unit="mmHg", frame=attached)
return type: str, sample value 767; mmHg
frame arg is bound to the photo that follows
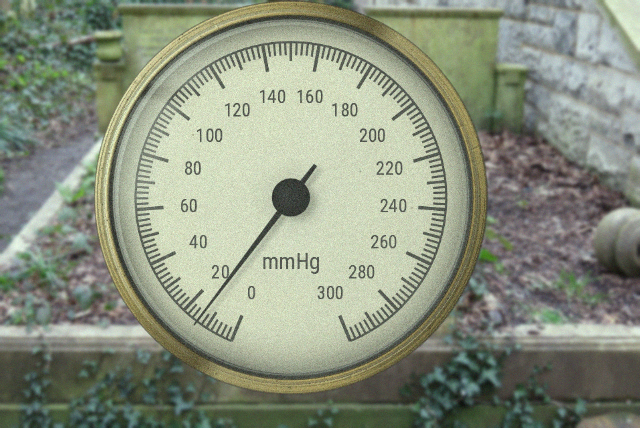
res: 14; mmHg
